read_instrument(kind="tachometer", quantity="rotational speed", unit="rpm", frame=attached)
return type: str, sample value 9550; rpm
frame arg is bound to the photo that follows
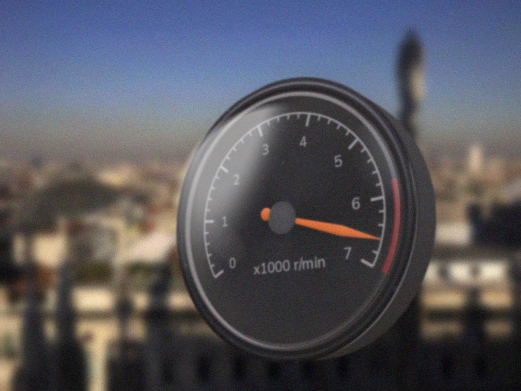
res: 6600; rpm
